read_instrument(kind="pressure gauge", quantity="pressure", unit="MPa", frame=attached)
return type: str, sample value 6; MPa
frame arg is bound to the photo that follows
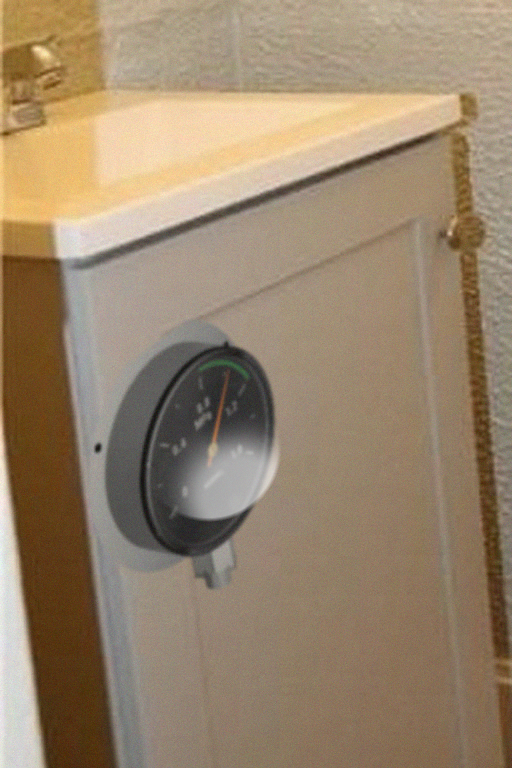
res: 1; MPa
